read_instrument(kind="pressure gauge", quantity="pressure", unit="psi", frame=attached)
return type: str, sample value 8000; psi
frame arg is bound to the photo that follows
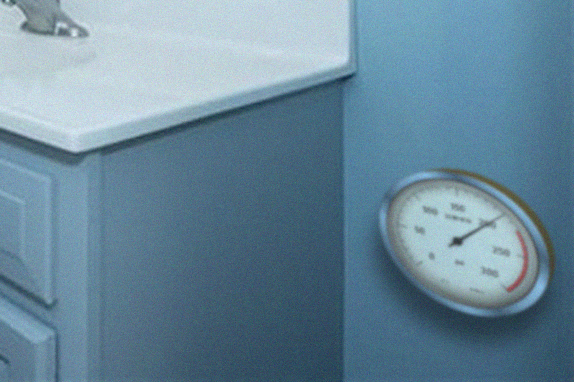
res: 200; psi
